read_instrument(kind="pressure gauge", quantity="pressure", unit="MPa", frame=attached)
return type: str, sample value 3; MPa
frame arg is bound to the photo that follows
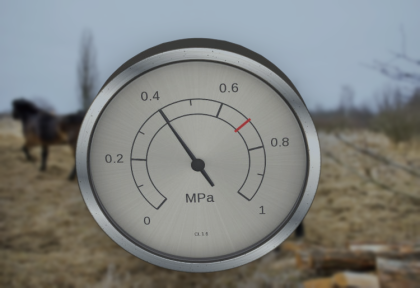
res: 0.4; MPa
